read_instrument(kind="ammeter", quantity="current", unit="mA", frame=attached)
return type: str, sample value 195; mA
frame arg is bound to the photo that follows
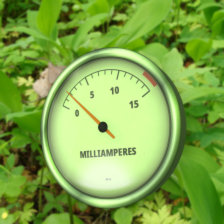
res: 2; mA
